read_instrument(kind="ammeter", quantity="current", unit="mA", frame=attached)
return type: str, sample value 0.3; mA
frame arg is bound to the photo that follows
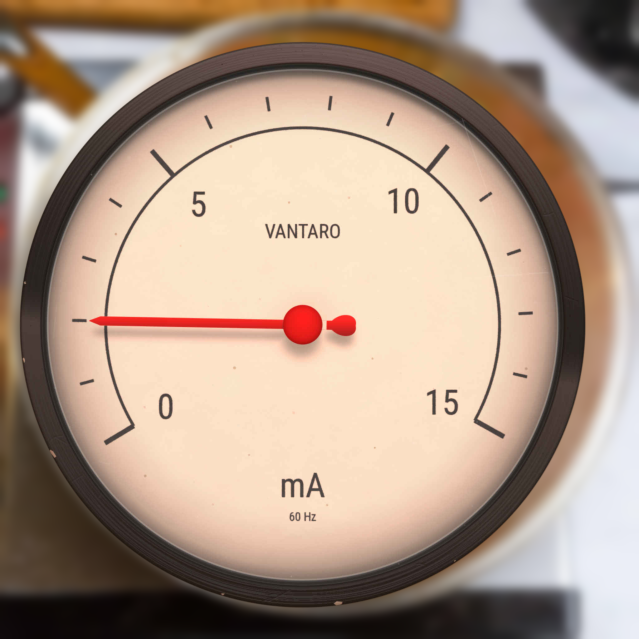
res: 2; mA
